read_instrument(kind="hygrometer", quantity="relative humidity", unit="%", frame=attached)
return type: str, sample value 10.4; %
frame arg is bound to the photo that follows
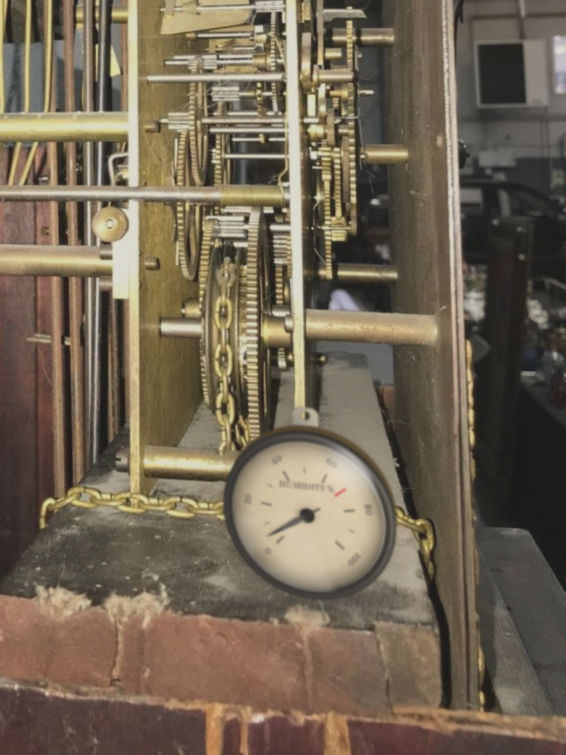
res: 5; %
